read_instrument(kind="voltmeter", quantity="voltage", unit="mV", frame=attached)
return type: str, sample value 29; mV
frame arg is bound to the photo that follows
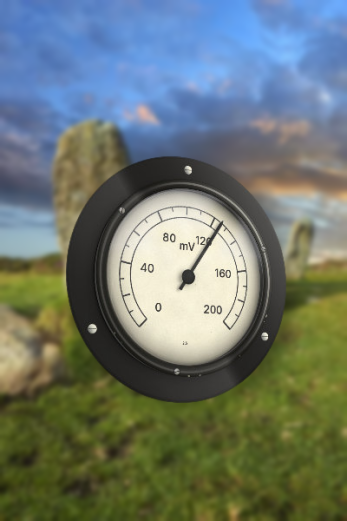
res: 125; mV
